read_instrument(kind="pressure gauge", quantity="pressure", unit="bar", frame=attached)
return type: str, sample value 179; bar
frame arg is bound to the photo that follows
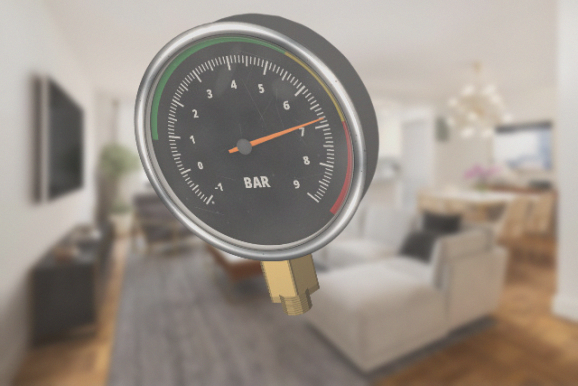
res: 6.8; bar
